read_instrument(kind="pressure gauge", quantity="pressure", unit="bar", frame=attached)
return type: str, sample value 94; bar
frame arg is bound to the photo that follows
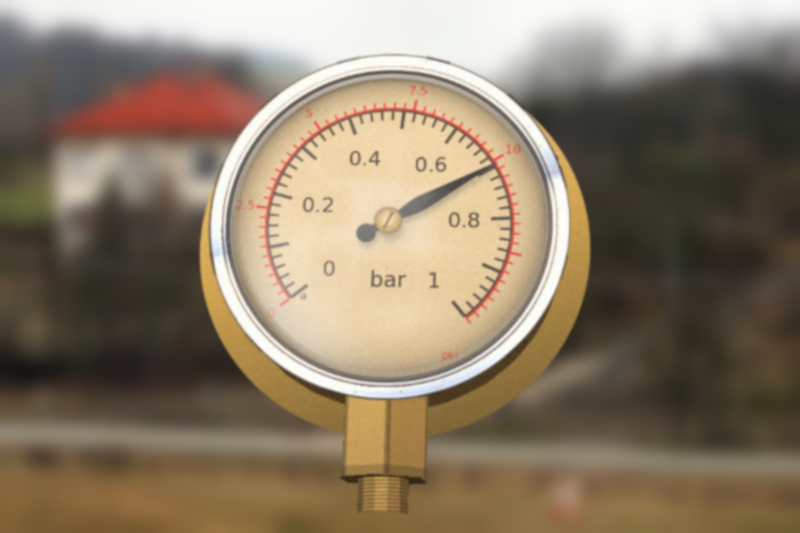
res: 0.7; bar
